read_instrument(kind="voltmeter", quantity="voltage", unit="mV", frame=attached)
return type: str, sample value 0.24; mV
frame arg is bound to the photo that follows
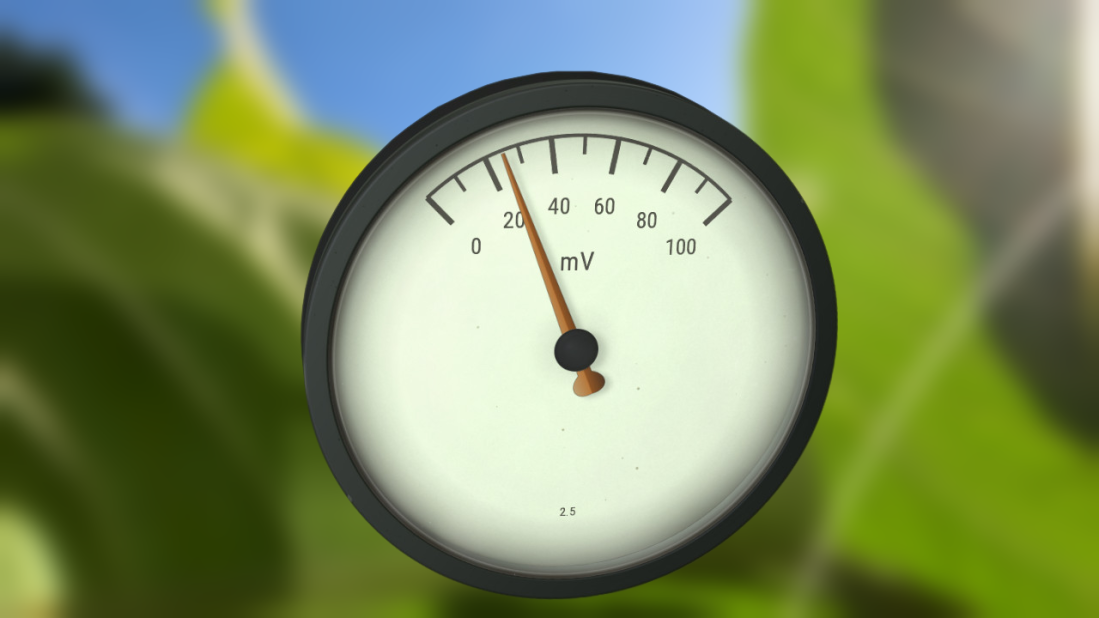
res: 25; mV
